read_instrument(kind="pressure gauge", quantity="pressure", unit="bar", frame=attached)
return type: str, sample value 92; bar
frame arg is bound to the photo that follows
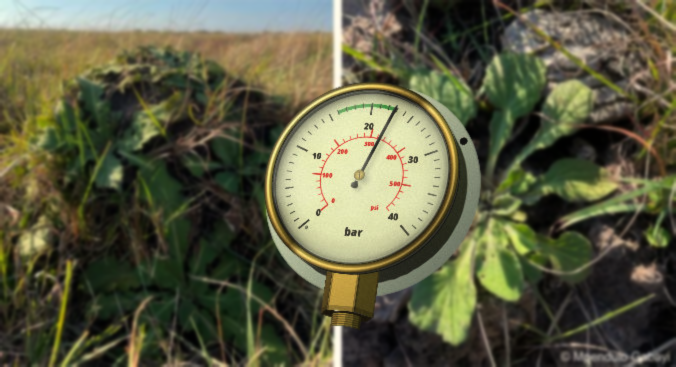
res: 23; bar
